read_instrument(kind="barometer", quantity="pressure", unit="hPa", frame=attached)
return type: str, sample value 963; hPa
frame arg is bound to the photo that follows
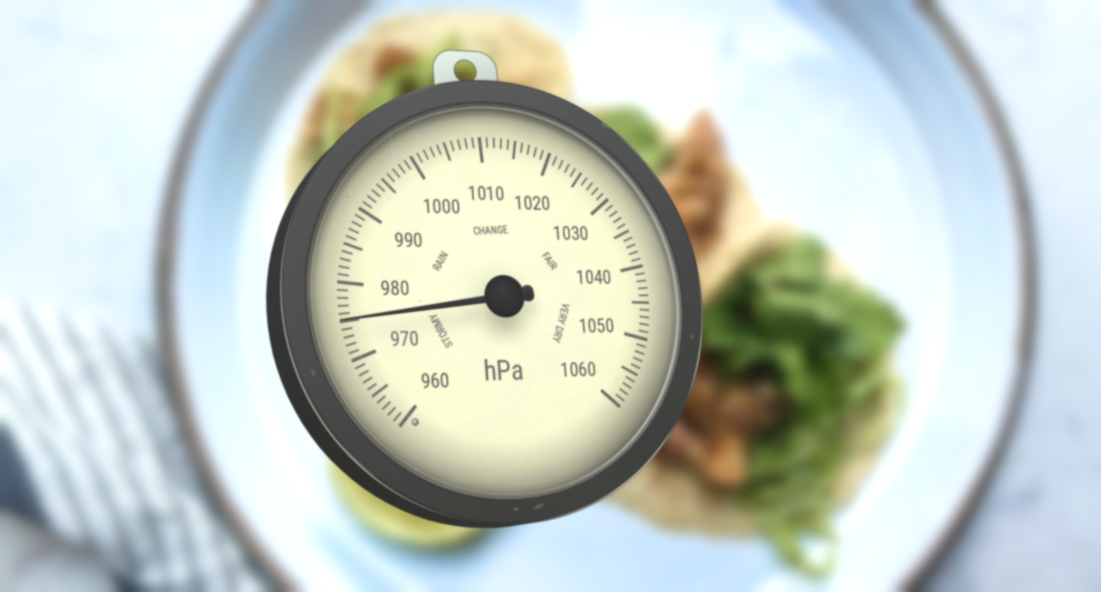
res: 975; hPa
